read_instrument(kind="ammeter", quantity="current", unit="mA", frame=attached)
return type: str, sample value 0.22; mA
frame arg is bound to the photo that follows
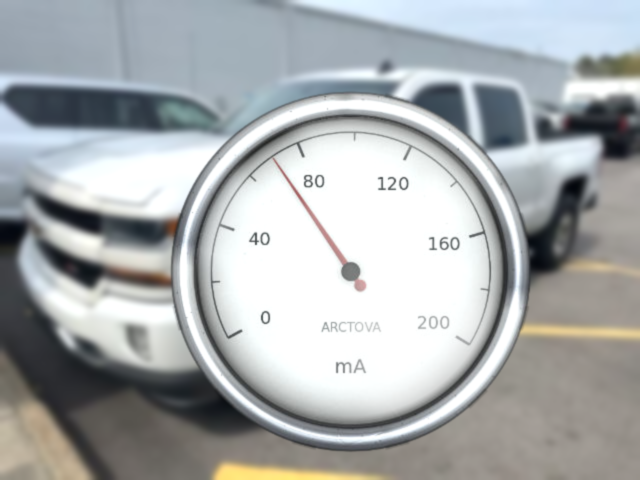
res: 70; mA
